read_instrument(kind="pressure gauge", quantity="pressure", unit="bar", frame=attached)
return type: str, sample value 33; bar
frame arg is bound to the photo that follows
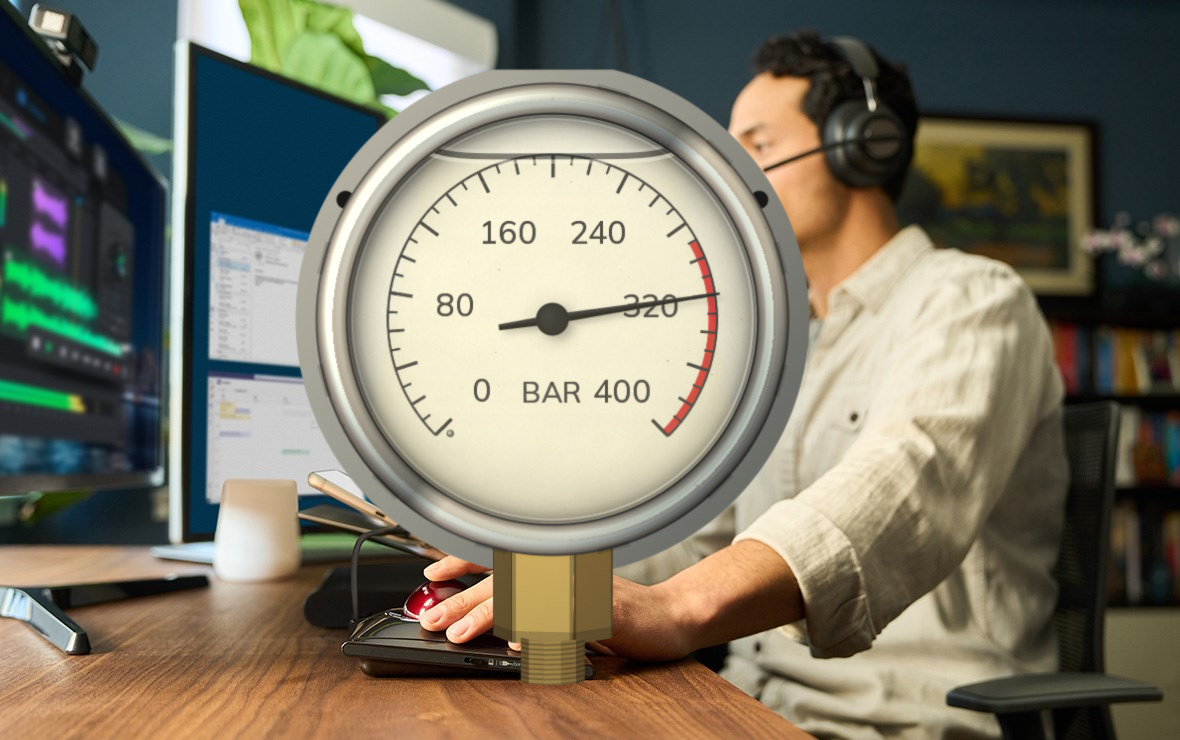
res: 320; bar
